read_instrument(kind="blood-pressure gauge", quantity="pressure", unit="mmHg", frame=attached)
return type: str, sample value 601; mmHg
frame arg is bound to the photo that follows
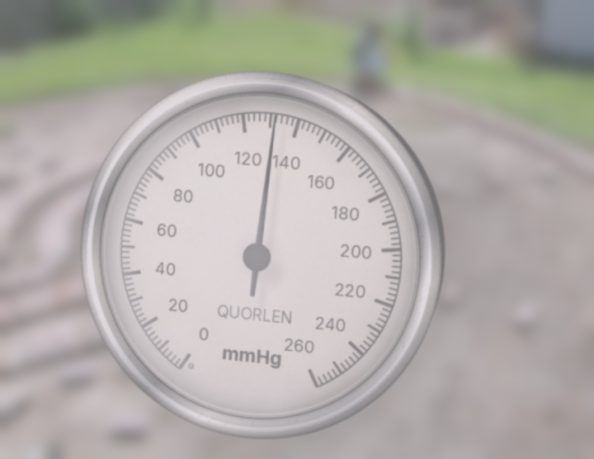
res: 132; mmHg
